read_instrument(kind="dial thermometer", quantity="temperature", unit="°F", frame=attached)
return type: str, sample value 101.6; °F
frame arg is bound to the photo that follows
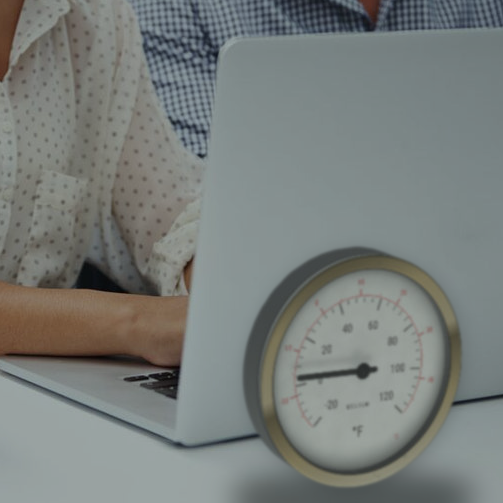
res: 4; °F
